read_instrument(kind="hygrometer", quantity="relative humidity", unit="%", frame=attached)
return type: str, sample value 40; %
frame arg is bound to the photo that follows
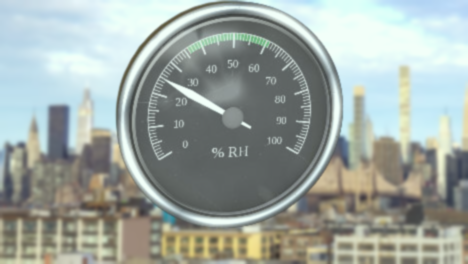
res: 25; %
